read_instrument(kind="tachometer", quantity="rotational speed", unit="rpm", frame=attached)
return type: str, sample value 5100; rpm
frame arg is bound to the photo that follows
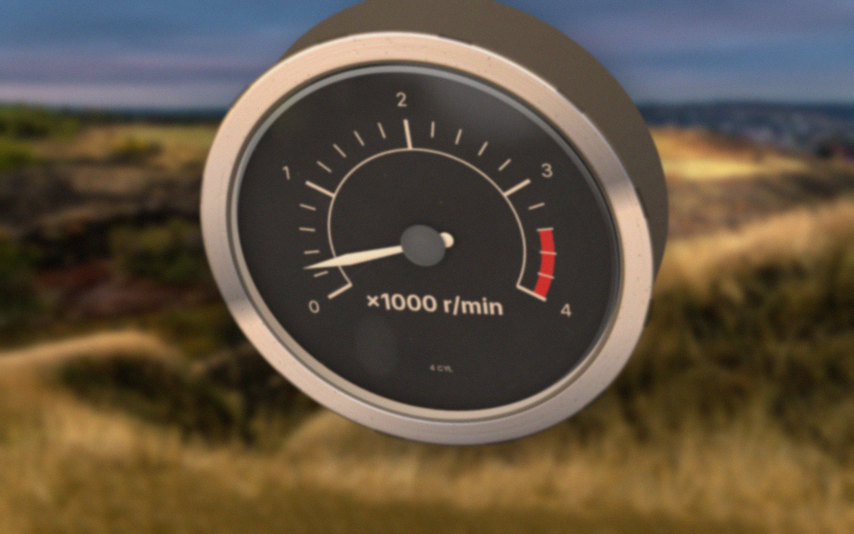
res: 300; rpm
